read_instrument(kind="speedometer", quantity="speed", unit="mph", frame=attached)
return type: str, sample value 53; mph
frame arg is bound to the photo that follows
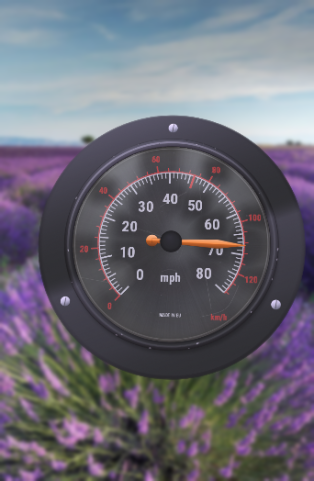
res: 68; mph
